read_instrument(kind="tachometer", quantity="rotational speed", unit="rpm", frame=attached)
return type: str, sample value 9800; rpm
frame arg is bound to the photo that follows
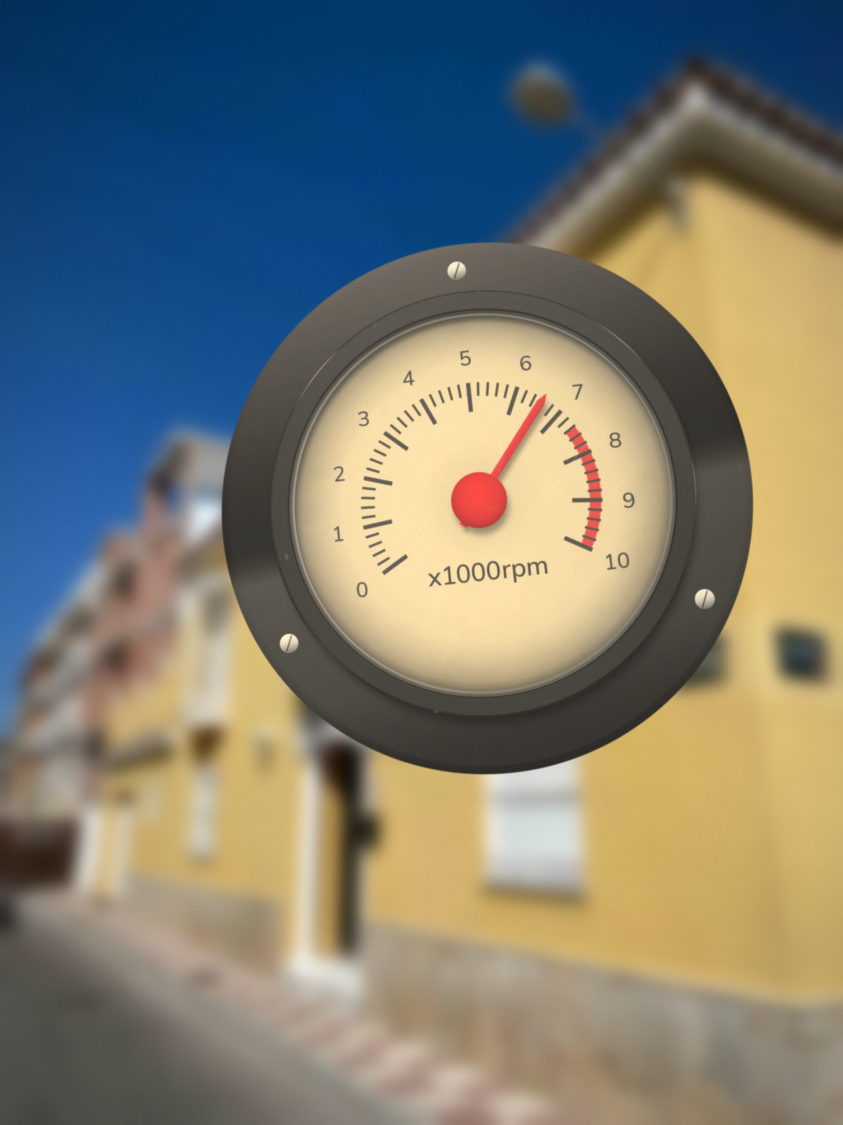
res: 6600; rpm
